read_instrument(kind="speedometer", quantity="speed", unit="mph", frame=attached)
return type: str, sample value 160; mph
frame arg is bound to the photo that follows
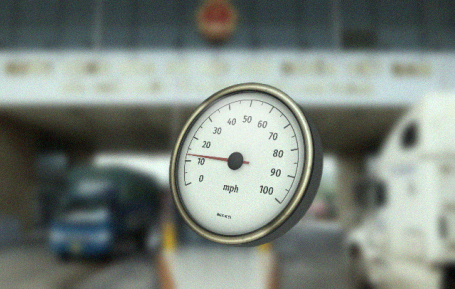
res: 12.5; mph
